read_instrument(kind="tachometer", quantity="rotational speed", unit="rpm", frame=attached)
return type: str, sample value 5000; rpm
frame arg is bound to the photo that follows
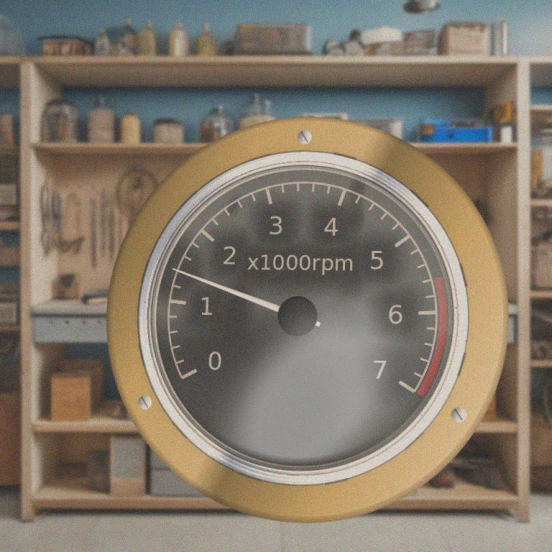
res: 1400; rpm
